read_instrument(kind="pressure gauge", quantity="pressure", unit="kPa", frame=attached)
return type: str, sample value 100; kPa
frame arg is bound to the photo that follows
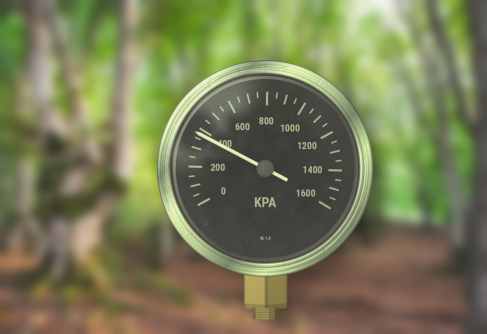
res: 375; kPa
